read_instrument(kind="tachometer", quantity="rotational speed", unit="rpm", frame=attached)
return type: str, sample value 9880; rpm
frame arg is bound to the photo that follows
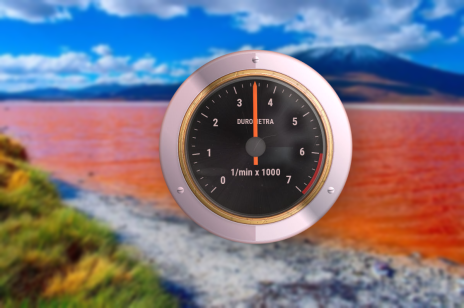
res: 3500; rpm
